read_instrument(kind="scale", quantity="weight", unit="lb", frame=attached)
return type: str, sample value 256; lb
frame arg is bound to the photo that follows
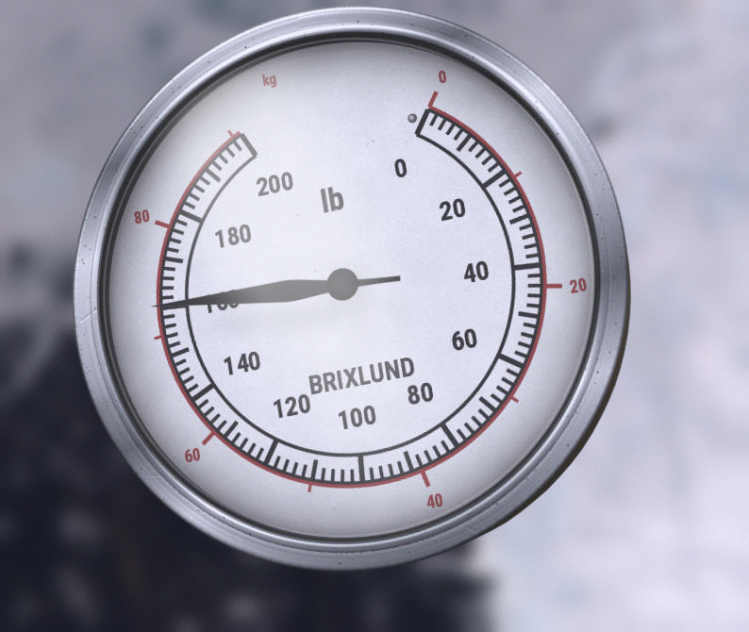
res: 160; lb
